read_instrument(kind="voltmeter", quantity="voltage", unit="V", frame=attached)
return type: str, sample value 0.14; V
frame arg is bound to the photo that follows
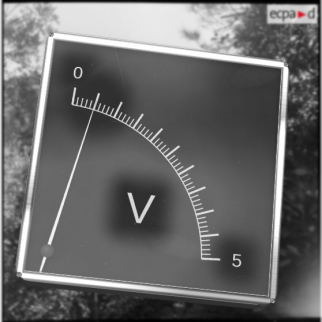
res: 0.5; V
